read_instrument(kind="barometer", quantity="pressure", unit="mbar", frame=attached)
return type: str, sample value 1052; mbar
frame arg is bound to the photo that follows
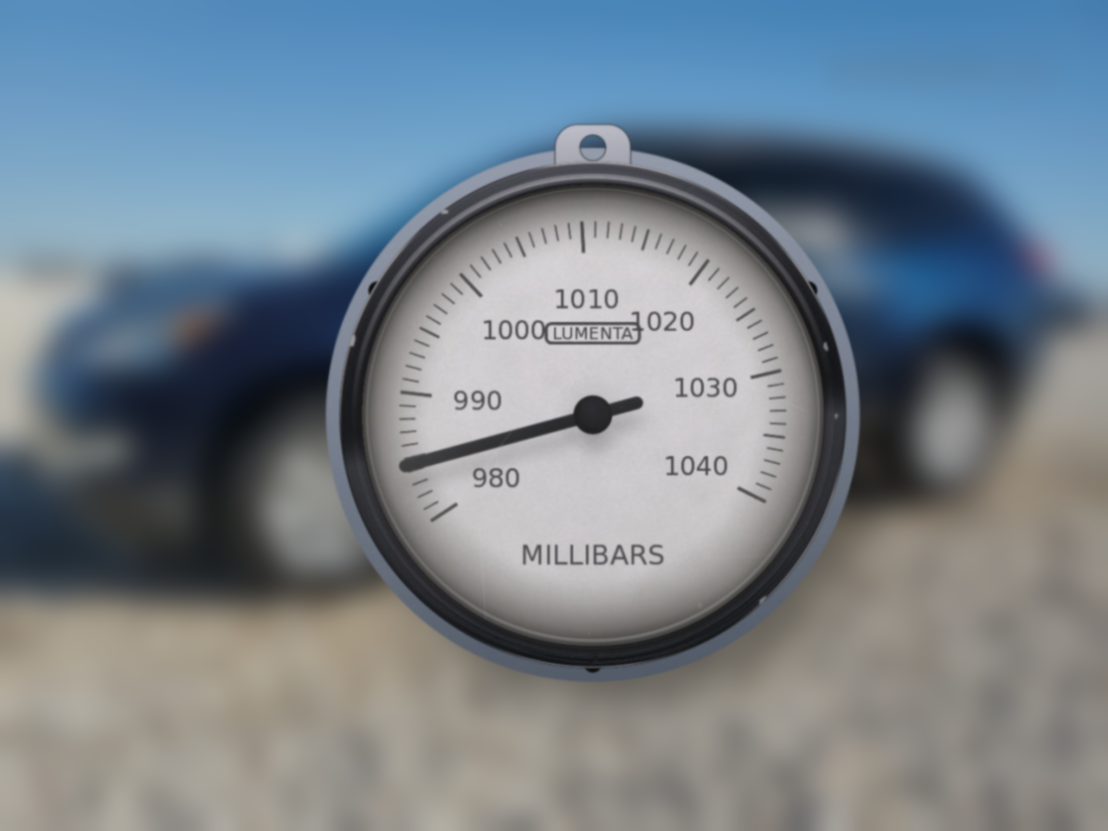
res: 984.5; mbar
